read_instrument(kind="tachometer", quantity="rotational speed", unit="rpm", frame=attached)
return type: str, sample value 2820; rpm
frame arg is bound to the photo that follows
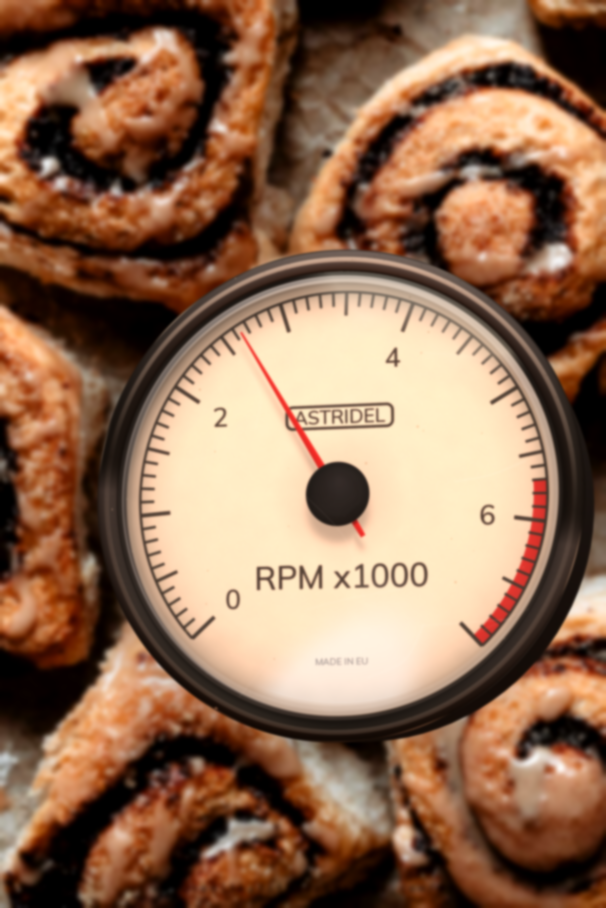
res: 2650; rpm
